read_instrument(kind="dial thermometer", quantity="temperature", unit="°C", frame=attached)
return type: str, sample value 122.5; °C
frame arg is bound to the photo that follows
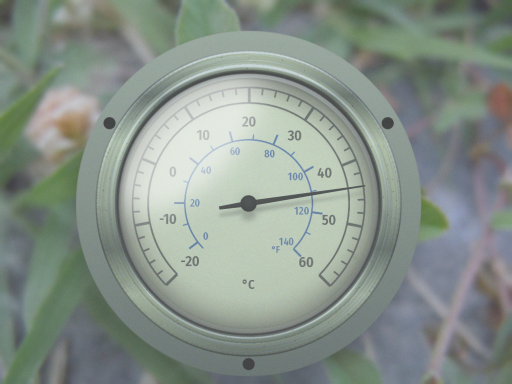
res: 44; °C
